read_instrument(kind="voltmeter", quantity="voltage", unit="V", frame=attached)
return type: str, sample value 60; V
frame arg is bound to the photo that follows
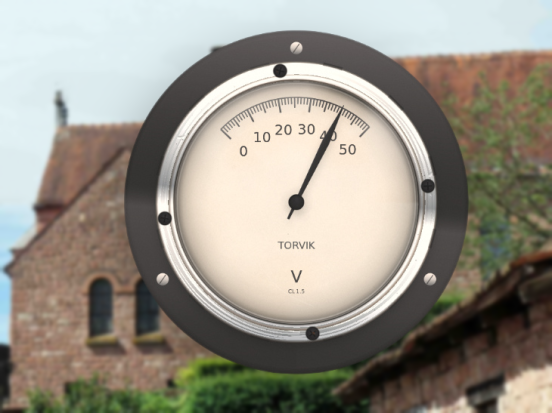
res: 40; V
